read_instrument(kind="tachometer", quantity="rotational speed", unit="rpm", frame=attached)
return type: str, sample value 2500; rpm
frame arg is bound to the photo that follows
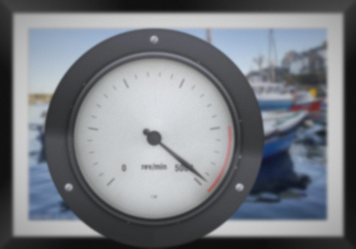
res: 4900; rpm
